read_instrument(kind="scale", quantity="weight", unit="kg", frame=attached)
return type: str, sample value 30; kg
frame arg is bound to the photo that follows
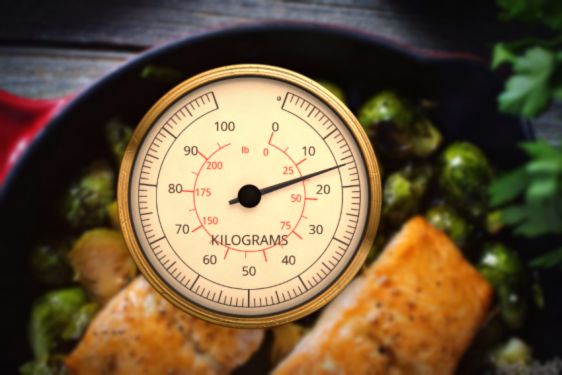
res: 16; kg
